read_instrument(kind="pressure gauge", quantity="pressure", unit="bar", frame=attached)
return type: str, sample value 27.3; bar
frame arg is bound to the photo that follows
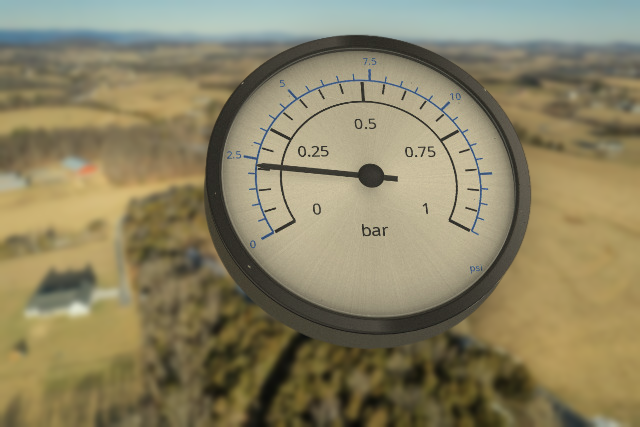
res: 0.15; bar
